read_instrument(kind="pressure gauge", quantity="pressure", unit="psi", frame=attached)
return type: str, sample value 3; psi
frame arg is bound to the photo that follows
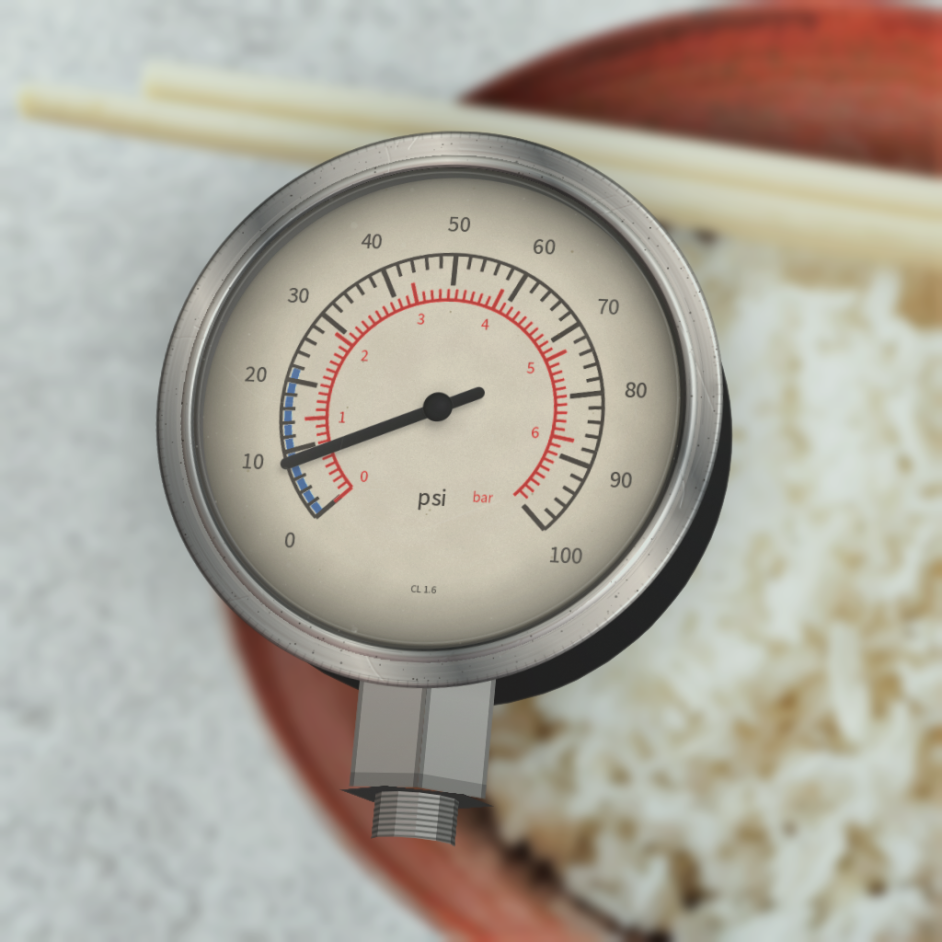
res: 8; psi
